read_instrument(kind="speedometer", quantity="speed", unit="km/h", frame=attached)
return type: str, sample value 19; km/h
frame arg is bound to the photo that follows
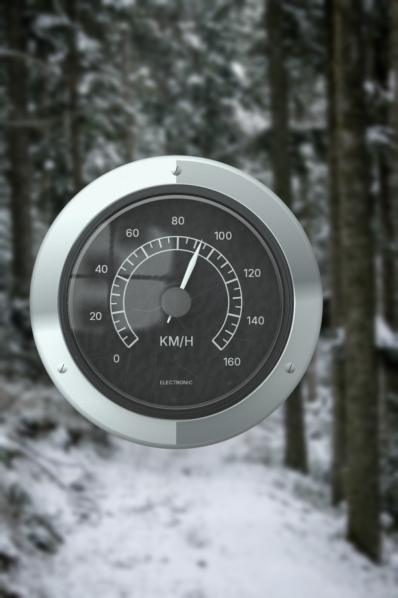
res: 92.5; km/h
